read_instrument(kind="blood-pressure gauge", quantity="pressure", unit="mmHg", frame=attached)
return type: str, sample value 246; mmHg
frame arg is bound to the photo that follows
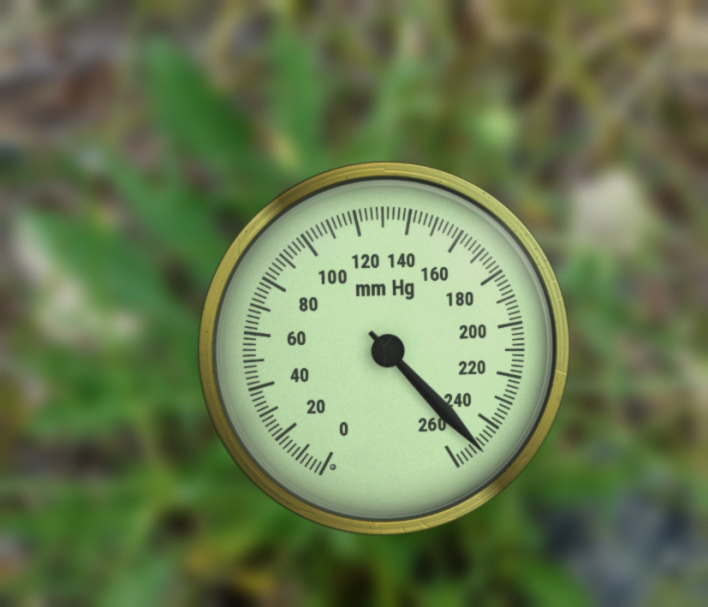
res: 250; mmHg
